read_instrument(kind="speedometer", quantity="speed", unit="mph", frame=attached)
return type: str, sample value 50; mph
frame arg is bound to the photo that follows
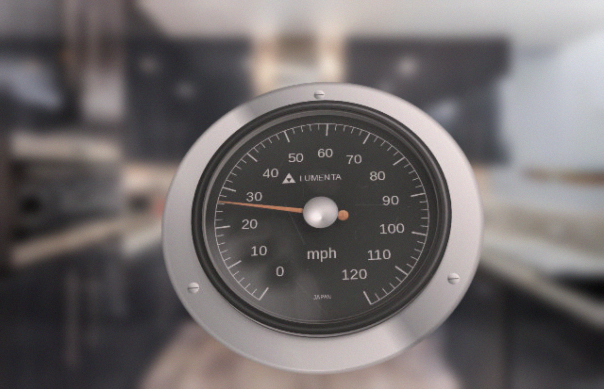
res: 26; mph
